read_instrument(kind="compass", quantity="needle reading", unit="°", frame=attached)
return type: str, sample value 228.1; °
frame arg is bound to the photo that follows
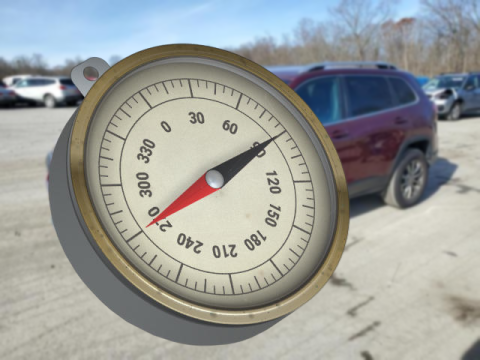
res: 270; °
